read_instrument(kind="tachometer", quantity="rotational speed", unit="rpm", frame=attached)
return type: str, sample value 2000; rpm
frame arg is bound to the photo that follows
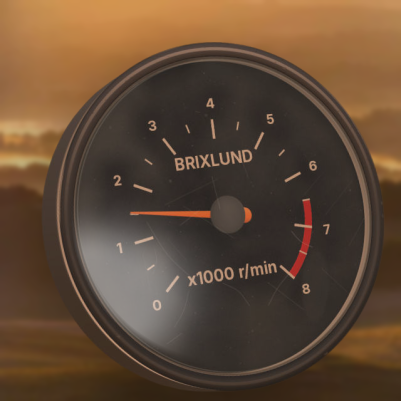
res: 1500; rpm
